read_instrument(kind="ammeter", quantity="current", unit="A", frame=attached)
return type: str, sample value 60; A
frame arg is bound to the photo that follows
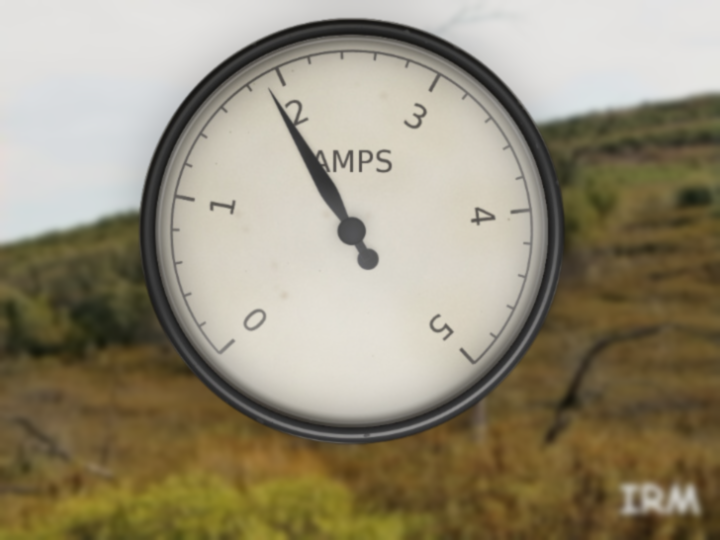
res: 1.9; A
